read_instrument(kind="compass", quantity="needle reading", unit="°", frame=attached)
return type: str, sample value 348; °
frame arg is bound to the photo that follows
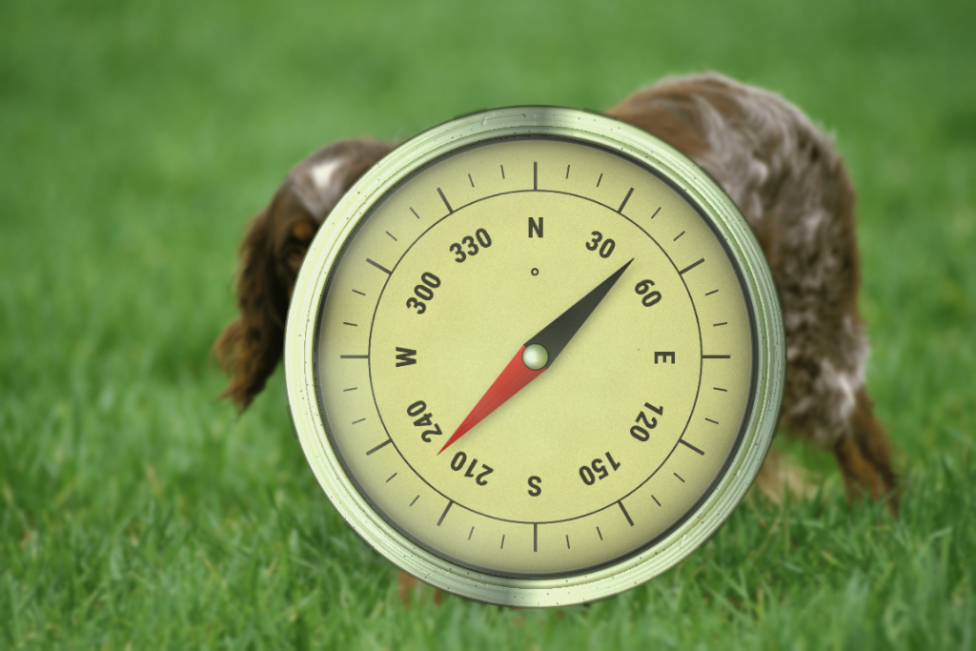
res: 225; °
